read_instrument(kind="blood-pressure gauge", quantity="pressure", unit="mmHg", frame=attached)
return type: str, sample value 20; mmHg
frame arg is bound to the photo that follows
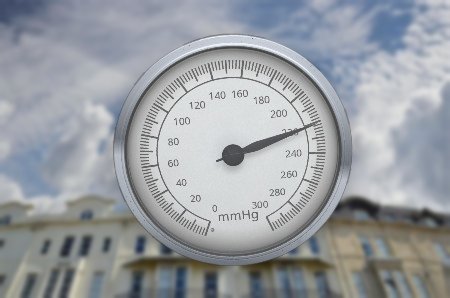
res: 220; mmHg
